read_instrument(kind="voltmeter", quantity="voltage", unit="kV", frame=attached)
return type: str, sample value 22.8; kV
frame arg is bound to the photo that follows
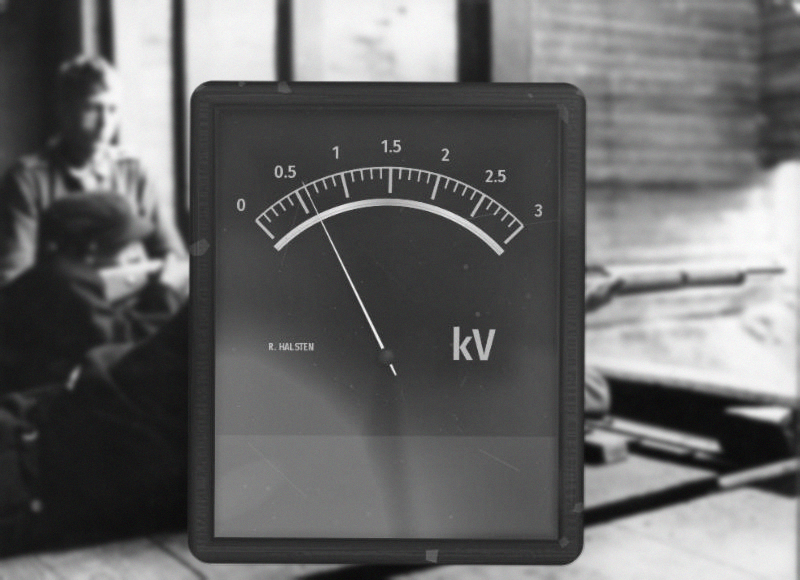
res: 0.6; kV
